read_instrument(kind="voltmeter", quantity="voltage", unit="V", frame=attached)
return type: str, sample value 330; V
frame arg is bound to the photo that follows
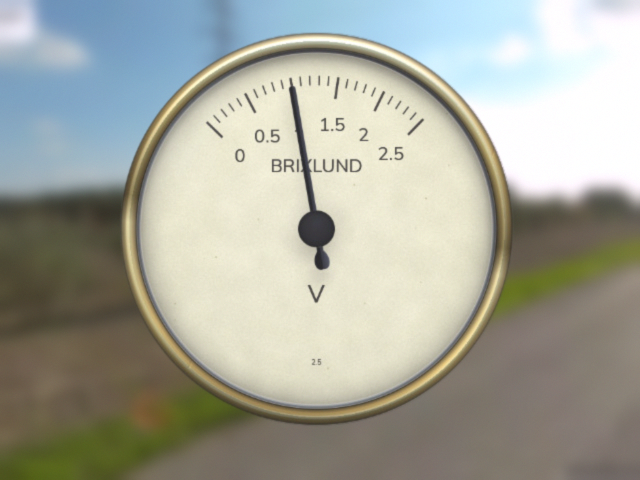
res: 1; V
